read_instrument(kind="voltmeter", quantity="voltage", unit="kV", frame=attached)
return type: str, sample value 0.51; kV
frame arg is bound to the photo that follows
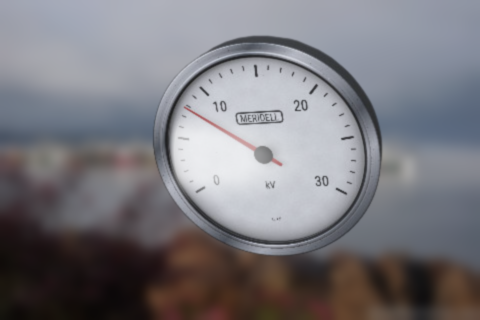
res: 8; kV
